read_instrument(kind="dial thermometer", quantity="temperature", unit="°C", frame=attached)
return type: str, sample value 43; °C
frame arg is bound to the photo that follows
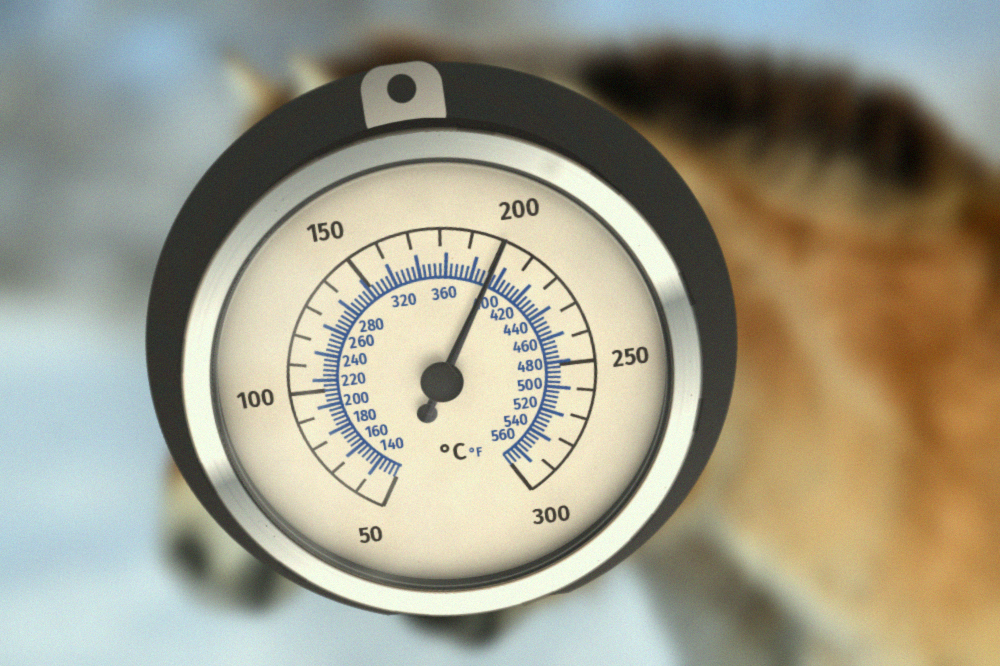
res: 200; °C
